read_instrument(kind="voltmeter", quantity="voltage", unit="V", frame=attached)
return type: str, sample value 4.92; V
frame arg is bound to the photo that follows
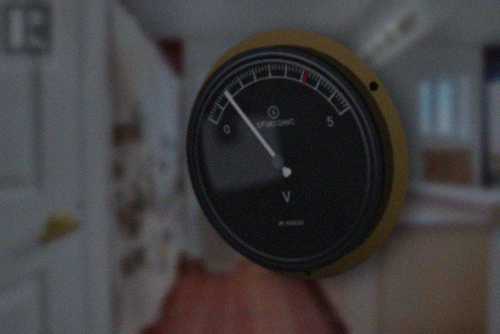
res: 1; V
